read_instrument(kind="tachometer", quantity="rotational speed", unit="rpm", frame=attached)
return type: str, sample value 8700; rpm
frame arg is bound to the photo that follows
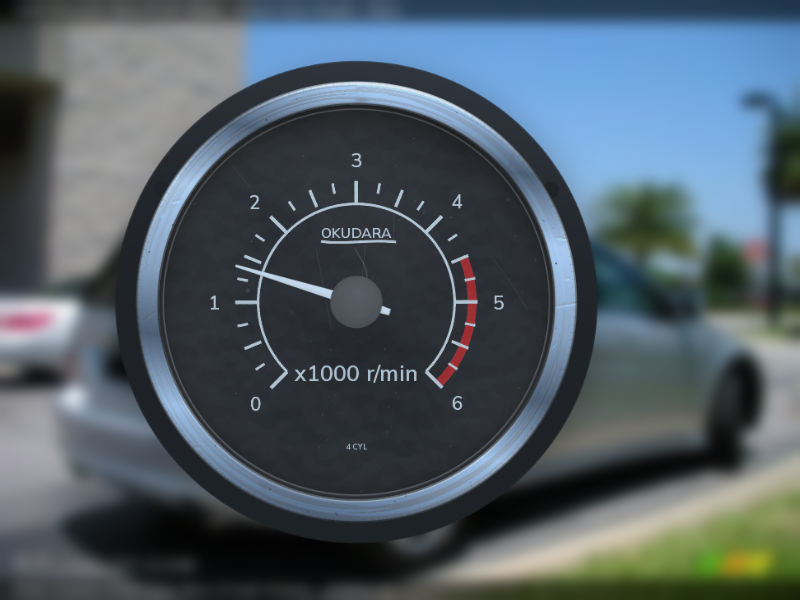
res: 1375; rpm
